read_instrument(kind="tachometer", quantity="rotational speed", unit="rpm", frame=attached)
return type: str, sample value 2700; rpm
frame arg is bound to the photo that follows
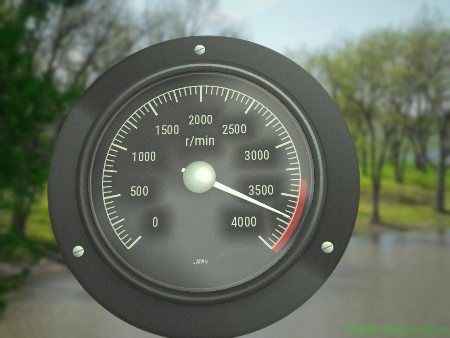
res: 3700; rpm
